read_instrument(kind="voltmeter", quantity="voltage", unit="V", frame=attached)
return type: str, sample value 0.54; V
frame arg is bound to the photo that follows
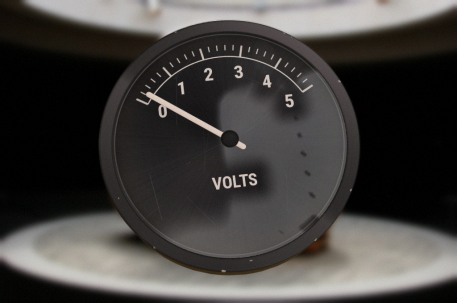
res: 0.2; V
